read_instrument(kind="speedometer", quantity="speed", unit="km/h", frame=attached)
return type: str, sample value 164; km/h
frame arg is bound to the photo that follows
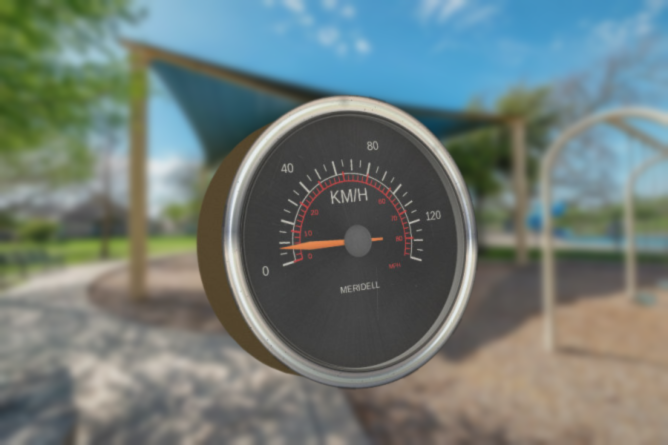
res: 7.5; km/h
